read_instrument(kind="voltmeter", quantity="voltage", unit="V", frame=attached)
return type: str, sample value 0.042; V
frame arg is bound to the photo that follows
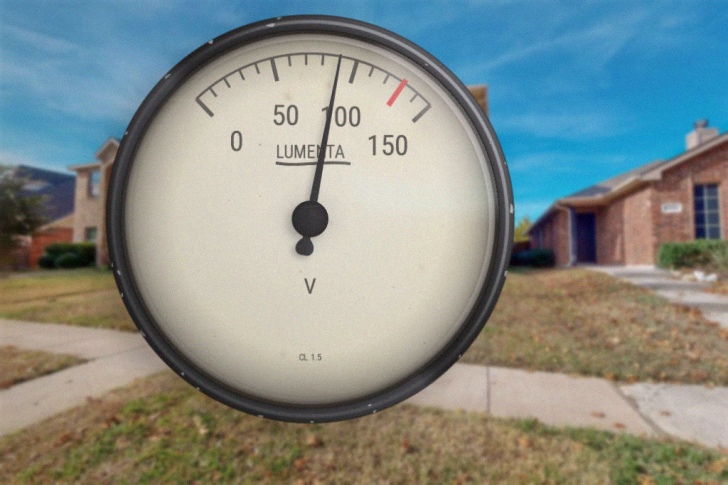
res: 90; V
